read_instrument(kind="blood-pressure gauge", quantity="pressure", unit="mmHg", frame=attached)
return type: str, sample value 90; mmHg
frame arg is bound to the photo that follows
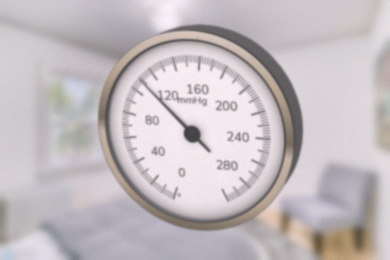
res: 110; mmHg
